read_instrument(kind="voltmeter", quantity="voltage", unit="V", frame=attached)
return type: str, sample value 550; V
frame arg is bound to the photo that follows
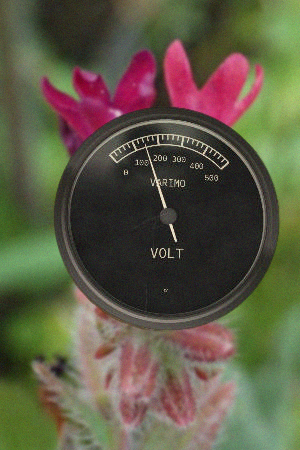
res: 140; V
